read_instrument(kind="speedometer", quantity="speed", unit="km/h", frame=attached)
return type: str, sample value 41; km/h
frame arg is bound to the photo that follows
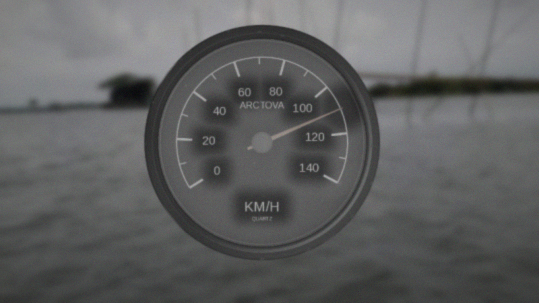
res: 110; km/h
